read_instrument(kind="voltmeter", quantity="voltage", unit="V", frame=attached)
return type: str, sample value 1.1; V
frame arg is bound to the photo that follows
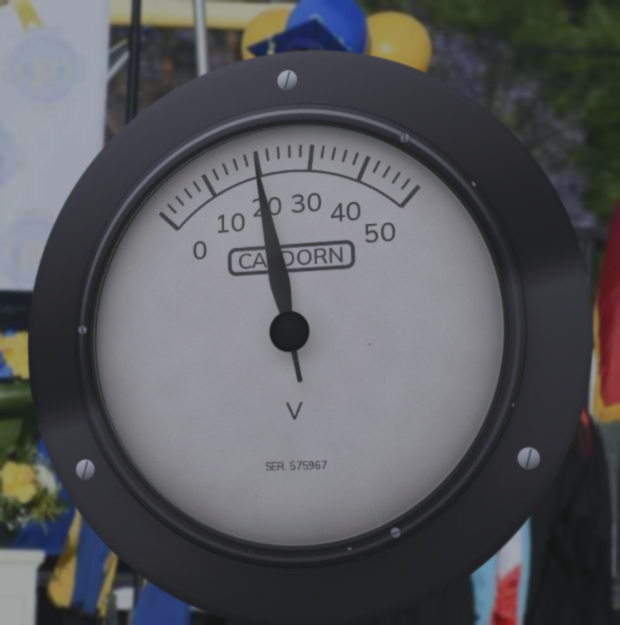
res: 20; V
